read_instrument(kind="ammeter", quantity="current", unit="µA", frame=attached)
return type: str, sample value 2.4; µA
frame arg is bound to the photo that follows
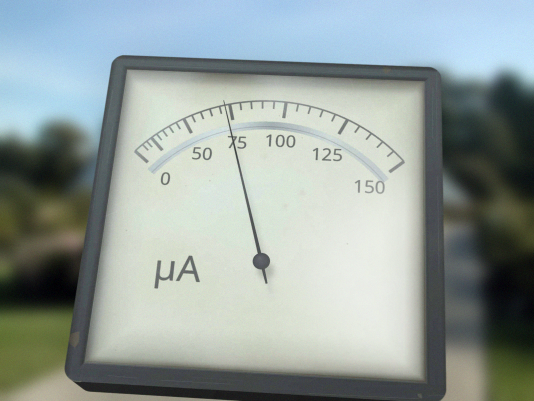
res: 72.5; µA
